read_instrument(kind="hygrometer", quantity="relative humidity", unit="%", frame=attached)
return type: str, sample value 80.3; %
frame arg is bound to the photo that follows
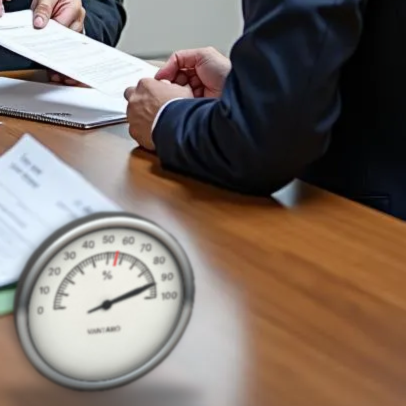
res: 90; %
